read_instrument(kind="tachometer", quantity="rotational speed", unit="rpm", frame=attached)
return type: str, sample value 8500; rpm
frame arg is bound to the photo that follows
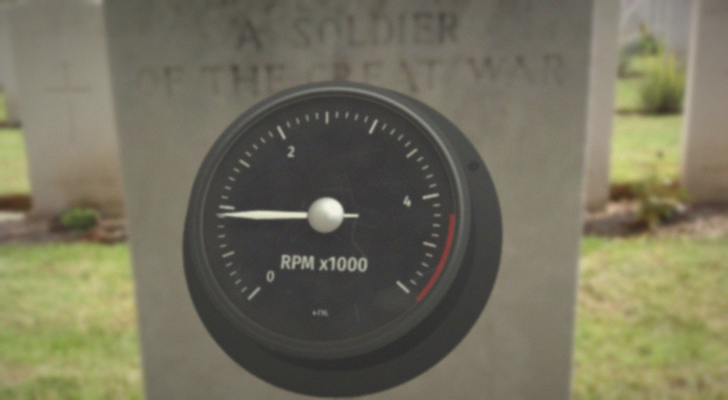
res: 900; rpm
